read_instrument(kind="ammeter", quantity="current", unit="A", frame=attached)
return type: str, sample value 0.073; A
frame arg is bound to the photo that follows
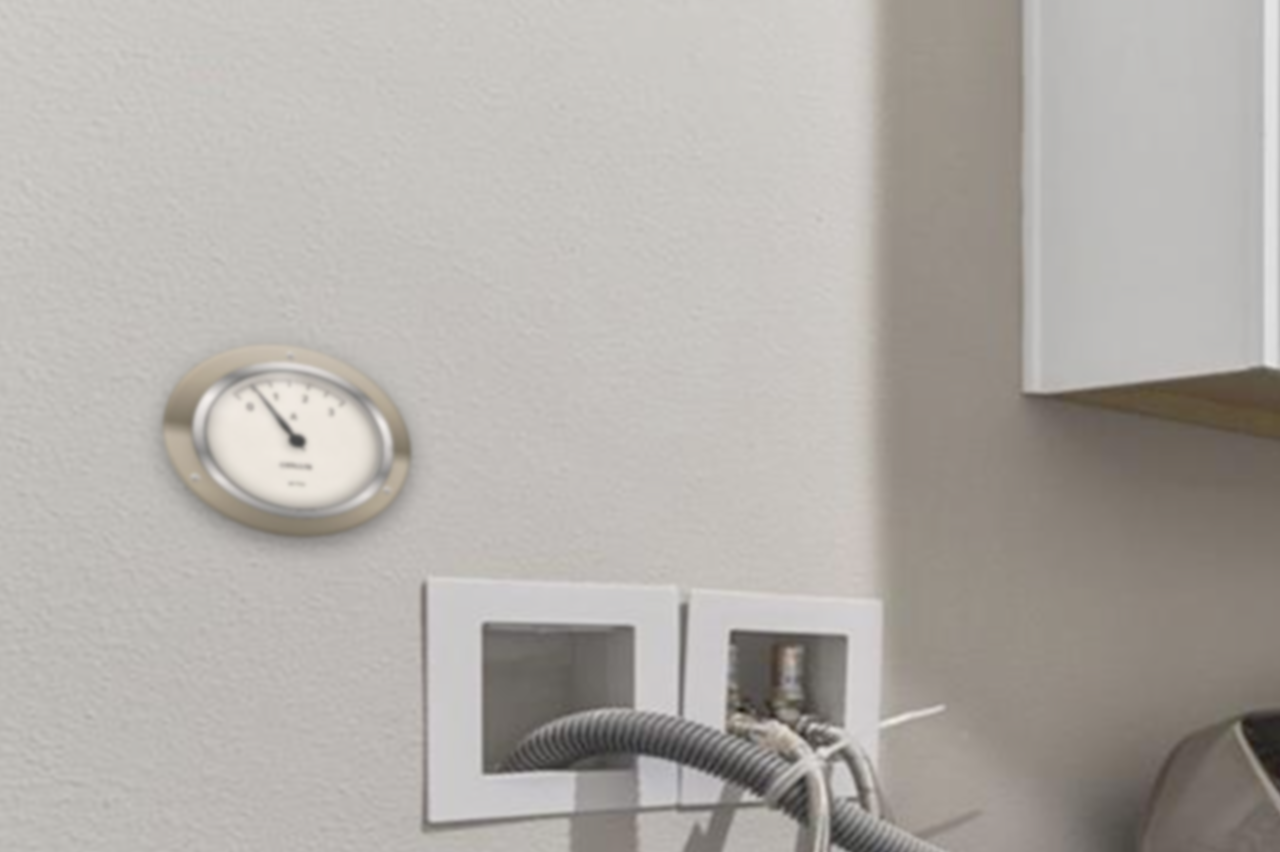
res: 0.5; A
